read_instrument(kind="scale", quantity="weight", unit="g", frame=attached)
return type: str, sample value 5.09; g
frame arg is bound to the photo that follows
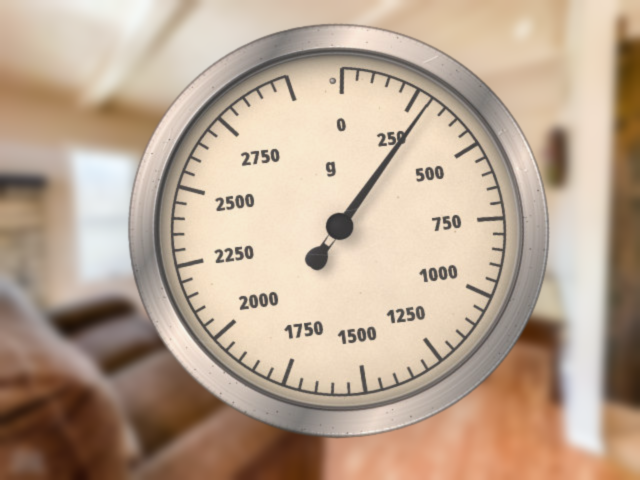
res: 300; g
